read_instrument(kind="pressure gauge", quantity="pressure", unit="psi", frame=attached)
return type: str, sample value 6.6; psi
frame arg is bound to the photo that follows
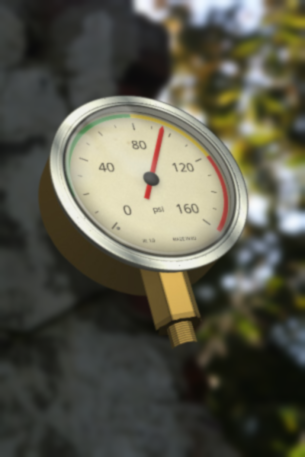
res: 95; psi
